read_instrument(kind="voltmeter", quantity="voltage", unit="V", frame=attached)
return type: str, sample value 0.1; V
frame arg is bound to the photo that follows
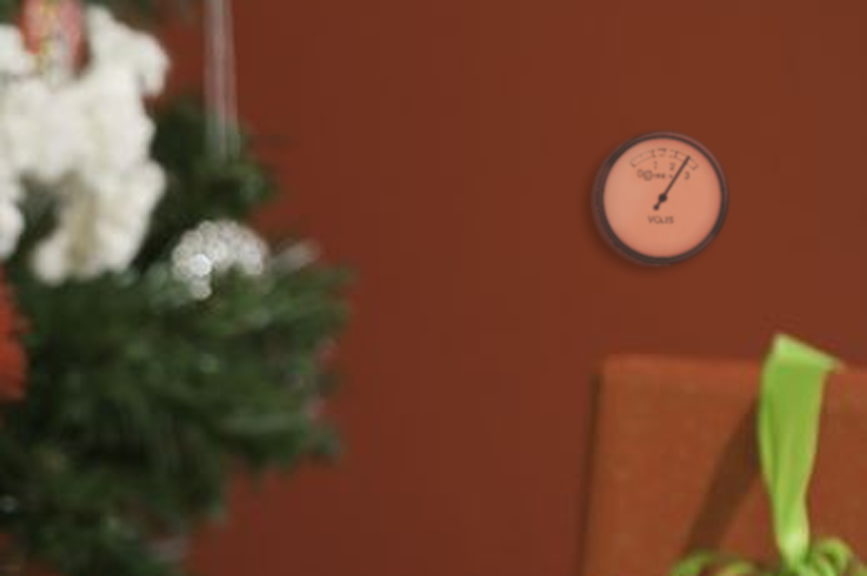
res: 2.5; V
